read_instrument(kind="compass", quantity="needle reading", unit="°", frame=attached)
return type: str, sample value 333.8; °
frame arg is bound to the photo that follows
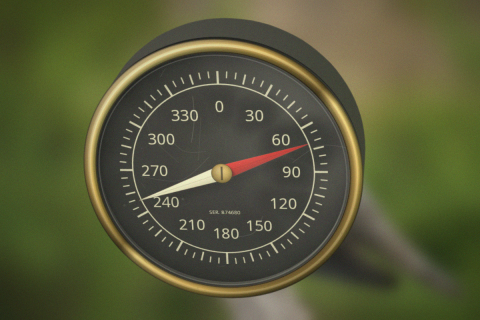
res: 70; °
